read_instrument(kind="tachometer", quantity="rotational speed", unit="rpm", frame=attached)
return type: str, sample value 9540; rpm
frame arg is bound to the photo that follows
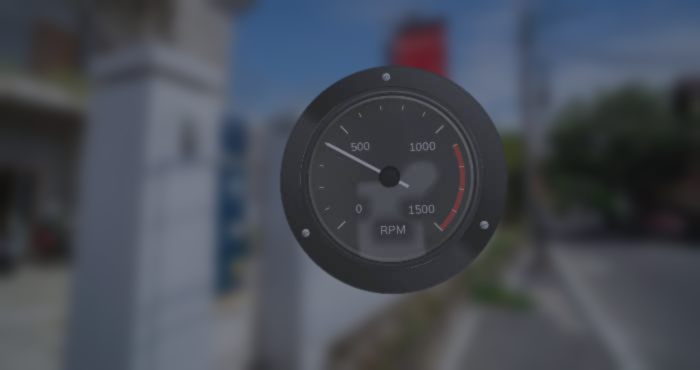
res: 400; rpm
